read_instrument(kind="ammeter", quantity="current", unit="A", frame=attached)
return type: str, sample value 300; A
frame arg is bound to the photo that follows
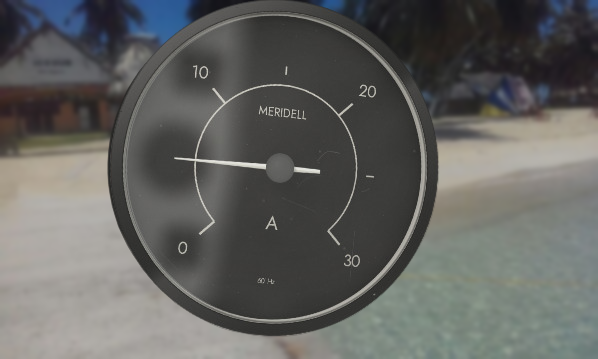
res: 5; A
